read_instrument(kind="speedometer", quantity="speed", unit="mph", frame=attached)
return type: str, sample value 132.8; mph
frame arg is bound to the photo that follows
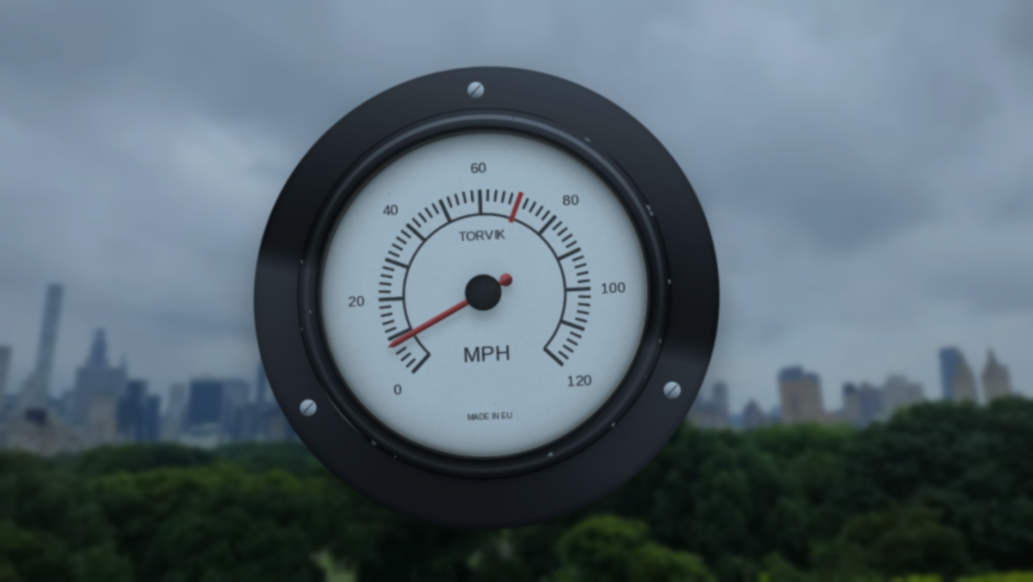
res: 8; mph
